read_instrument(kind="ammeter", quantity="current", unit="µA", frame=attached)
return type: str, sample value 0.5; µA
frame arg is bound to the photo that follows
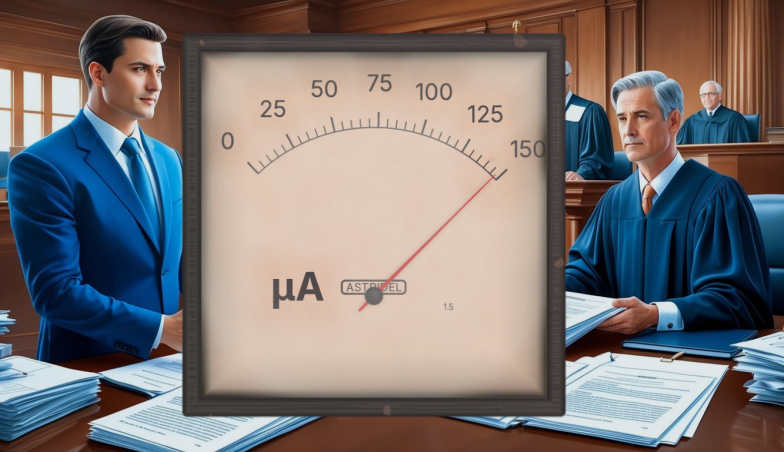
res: 147.5; µA
